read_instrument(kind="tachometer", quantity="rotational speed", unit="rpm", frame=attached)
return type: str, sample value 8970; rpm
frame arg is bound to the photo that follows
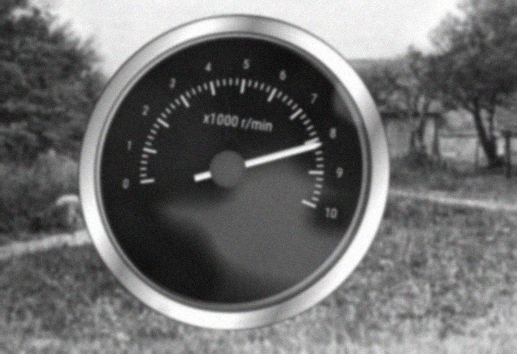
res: 8200; rpm
